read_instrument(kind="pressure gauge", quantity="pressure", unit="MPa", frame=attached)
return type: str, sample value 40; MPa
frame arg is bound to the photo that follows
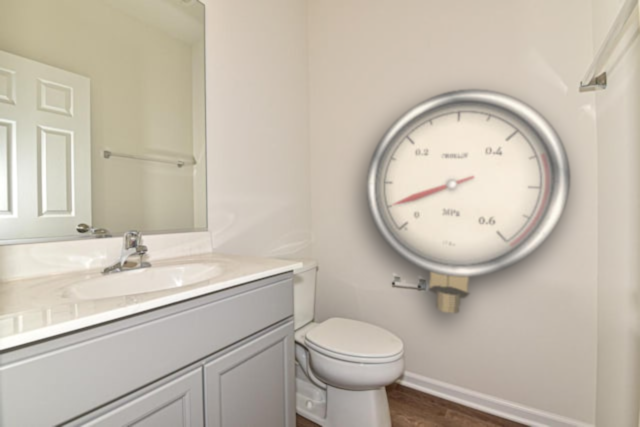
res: 0.05; MPa
